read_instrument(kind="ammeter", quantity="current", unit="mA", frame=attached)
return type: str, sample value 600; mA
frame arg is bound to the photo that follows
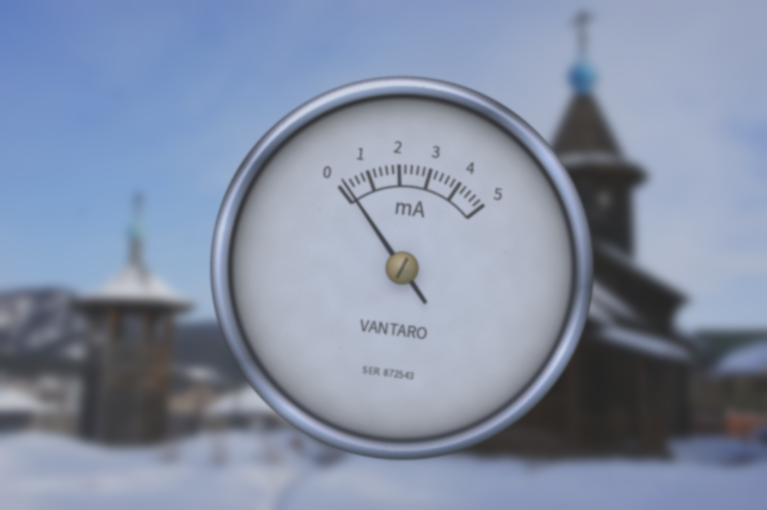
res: 0.2; mA
